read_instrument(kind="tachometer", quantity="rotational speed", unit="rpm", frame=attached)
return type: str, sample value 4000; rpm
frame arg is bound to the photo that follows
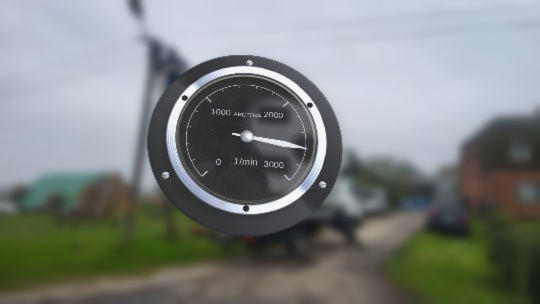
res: 2600; rpm
